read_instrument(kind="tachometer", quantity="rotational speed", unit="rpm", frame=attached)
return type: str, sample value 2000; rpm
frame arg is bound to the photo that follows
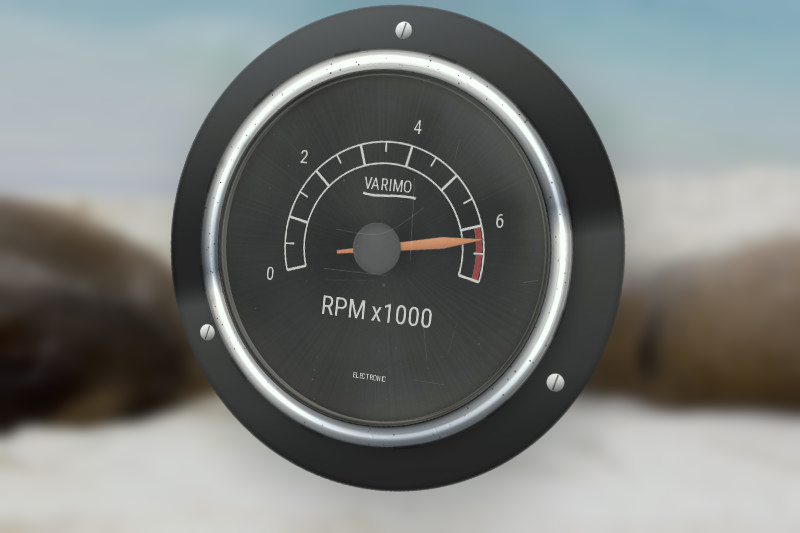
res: 6250; rpm
